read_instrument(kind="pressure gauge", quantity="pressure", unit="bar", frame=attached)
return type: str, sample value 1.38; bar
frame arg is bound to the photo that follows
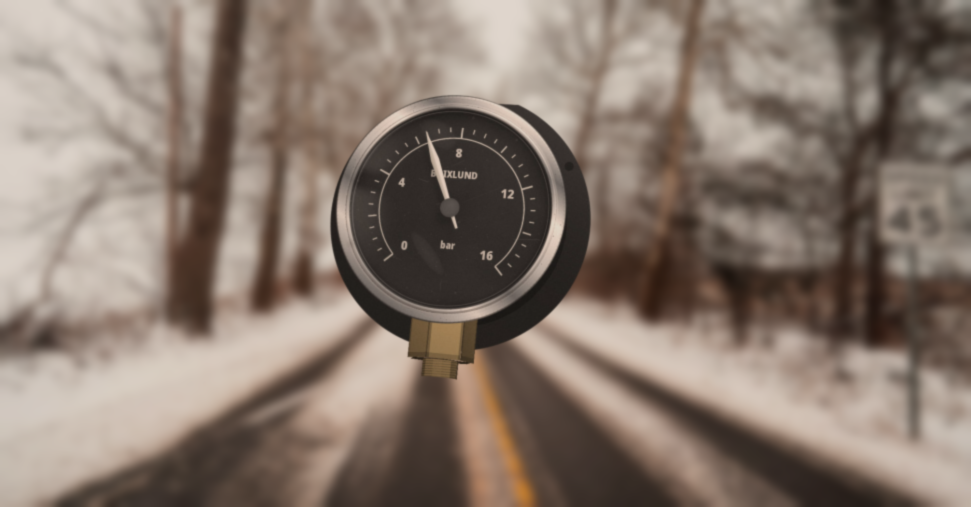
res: 6.5; bar
